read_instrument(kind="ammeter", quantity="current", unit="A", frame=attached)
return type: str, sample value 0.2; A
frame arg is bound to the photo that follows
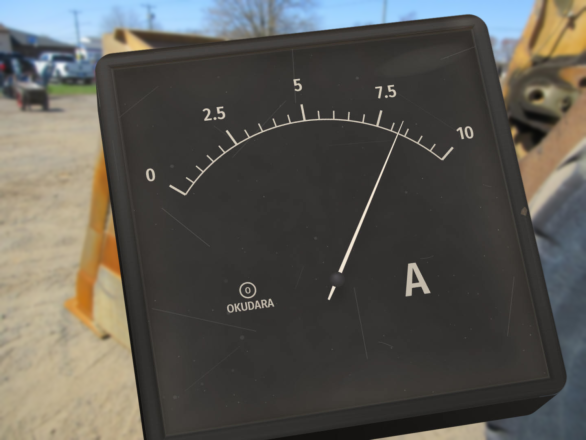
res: 8.25; A
